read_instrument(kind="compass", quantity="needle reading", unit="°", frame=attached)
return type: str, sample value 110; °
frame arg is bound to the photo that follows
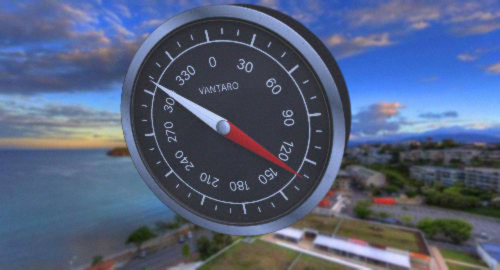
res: 130; °
